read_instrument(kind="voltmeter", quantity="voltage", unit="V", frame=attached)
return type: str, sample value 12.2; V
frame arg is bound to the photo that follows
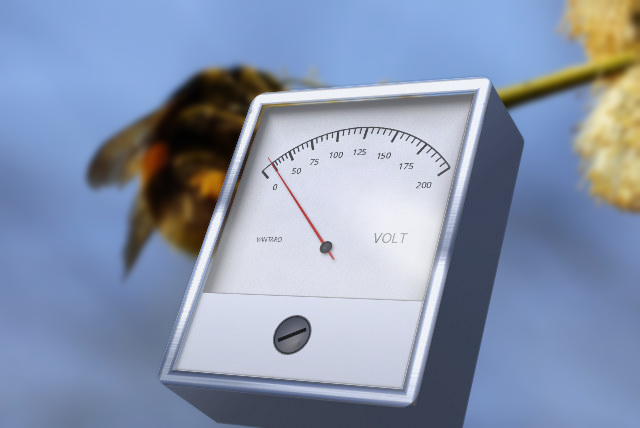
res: 25; V
